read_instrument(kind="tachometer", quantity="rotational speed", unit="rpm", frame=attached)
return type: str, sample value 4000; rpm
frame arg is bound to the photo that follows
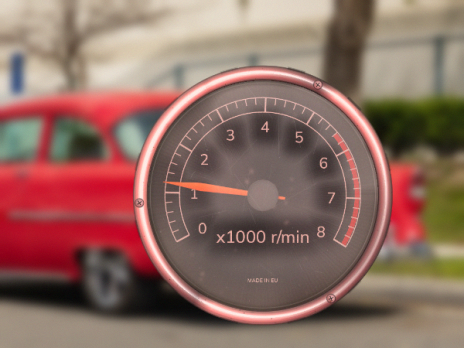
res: 1200; rpm
